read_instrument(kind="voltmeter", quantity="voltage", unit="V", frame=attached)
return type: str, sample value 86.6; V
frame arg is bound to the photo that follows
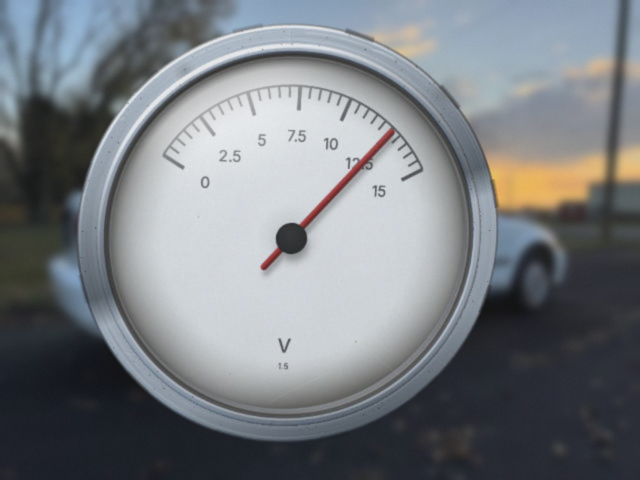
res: 12.5; V
